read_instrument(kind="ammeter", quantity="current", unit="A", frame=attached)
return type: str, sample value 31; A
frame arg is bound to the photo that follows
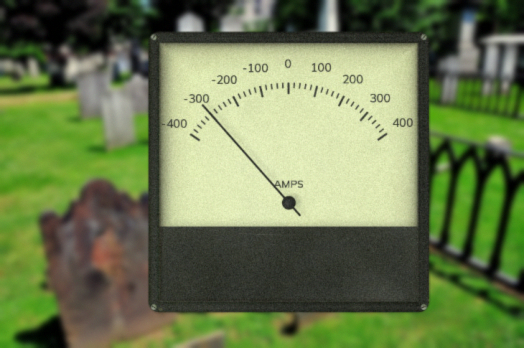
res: -300; A
